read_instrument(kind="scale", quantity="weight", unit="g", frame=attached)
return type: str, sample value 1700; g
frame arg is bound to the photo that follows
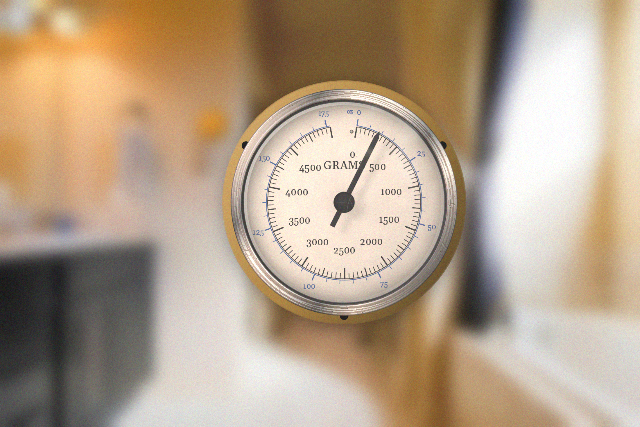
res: 250; g
